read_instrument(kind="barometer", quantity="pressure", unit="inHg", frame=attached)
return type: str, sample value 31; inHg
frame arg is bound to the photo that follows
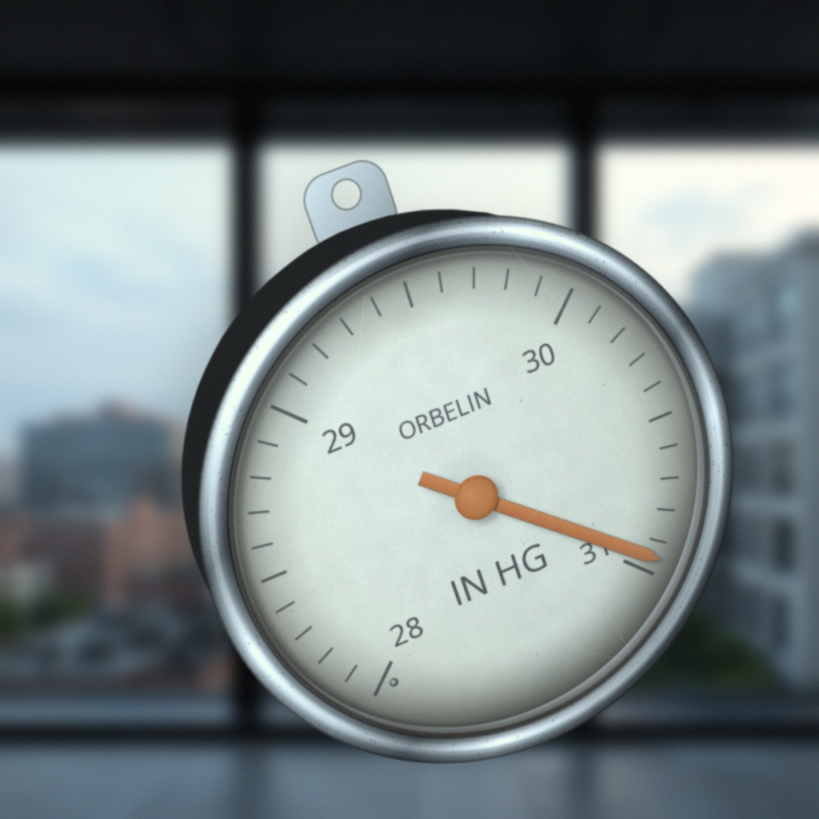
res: 30.95; inHg
